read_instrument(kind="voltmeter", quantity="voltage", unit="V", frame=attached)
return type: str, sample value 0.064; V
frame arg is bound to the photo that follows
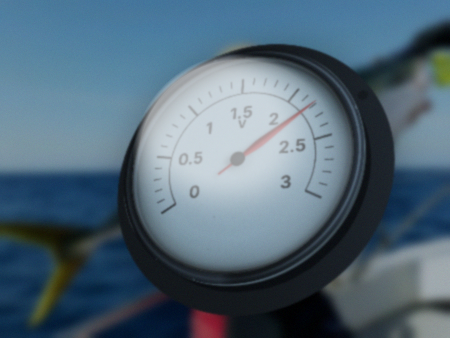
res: 2.2; V
